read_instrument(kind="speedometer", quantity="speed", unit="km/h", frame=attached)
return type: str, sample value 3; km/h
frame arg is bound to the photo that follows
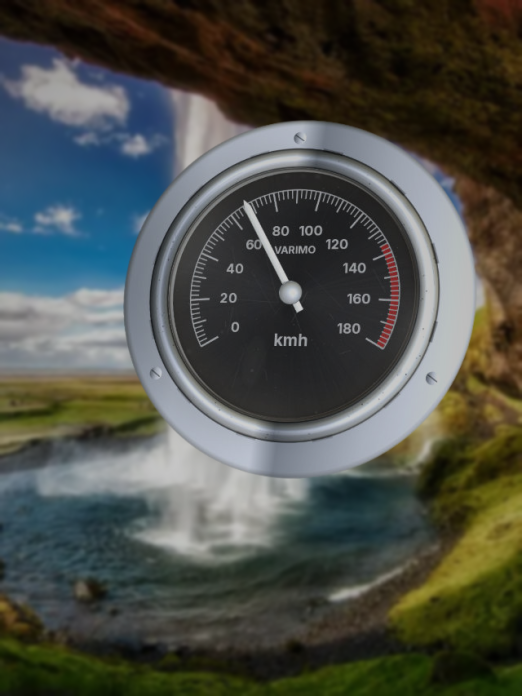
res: 68; km/h
